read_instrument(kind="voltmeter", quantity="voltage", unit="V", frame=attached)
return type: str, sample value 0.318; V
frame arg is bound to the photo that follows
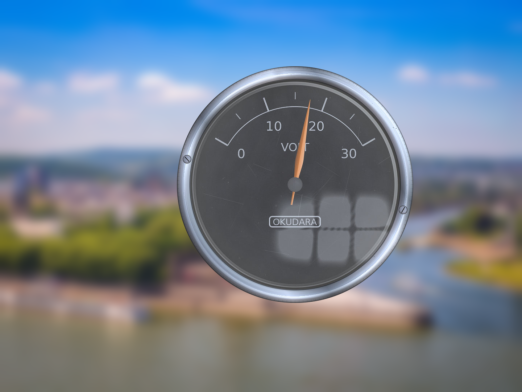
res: 17.5; V
